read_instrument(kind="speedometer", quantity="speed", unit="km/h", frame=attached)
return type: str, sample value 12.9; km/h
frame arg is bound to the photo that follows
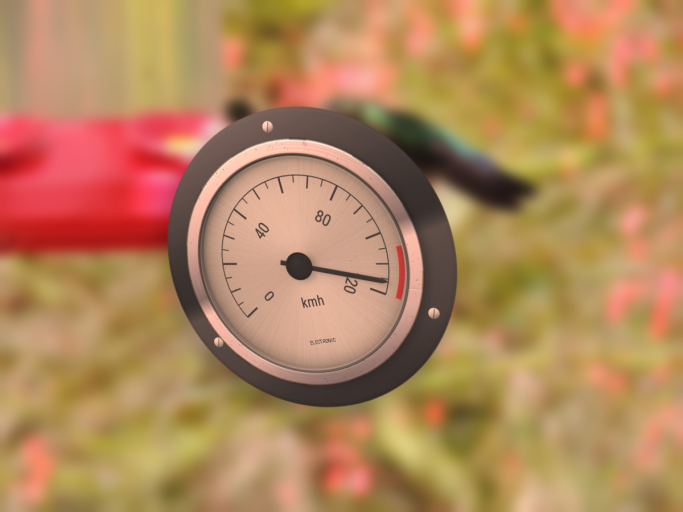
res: 115; km/h
